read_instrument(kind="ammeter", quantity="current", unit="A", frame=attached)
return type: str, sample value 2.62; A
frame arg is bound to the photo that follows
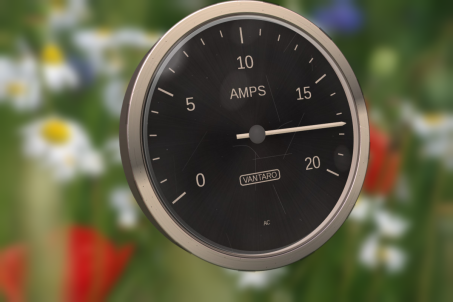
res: 17.5; A
